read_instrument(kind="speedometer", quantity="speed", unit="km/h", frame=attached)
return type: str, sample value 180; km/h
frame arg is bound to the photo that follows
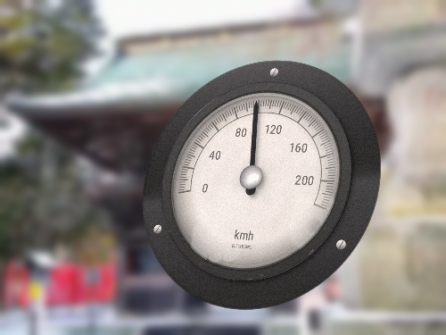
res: 100; km/h
